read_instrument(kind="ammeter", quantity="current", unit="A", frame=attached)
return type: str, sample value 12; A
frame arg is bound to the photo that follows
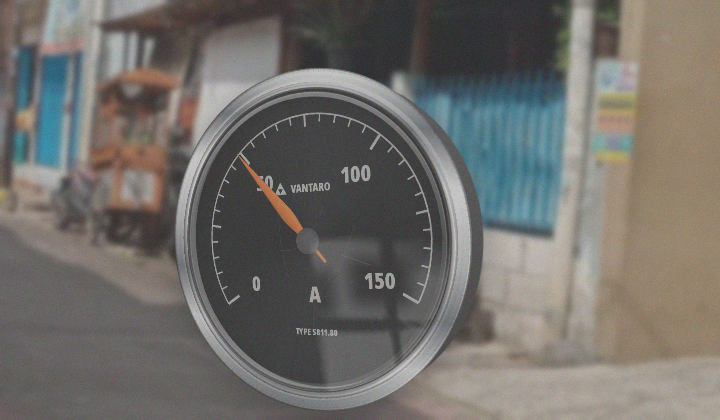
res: 50; A
